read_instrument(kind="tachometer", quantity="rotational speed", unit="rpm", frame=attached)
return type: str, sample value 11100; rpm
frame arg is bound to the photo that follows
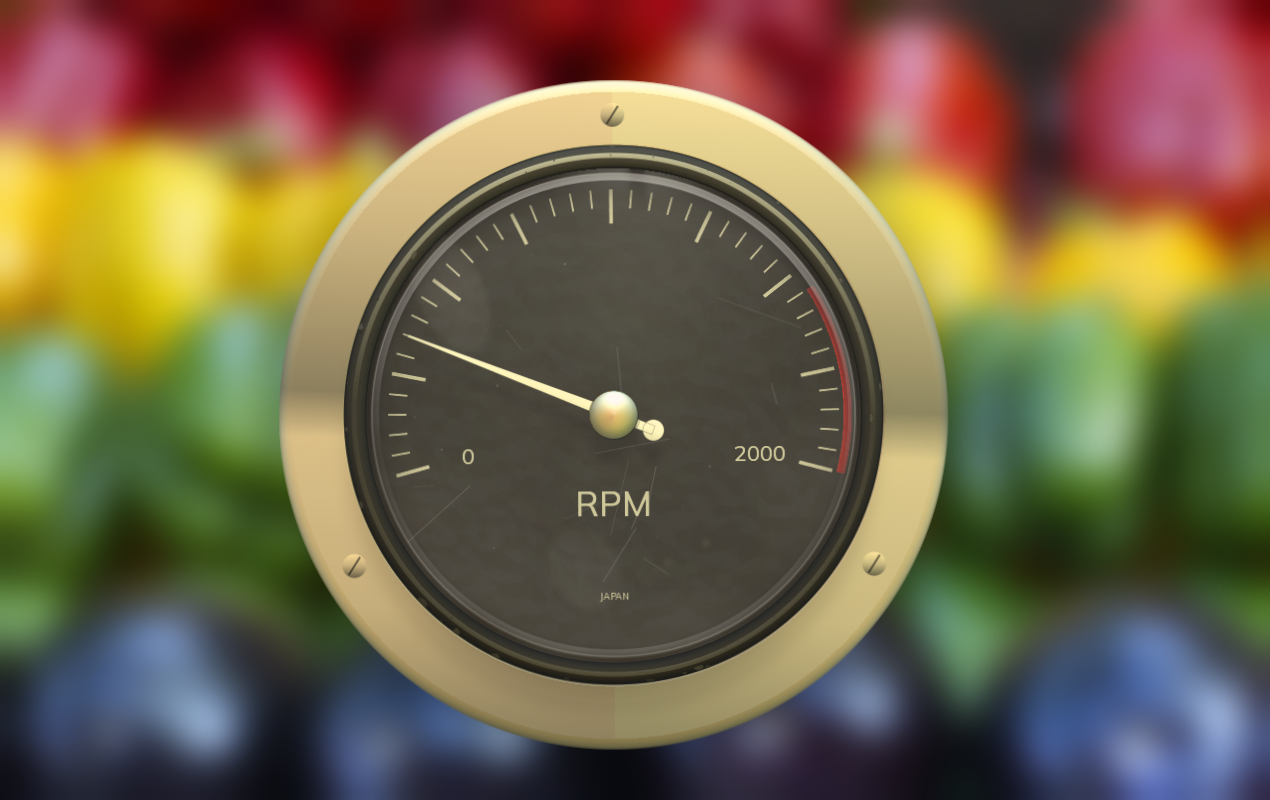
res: 350; rpm
